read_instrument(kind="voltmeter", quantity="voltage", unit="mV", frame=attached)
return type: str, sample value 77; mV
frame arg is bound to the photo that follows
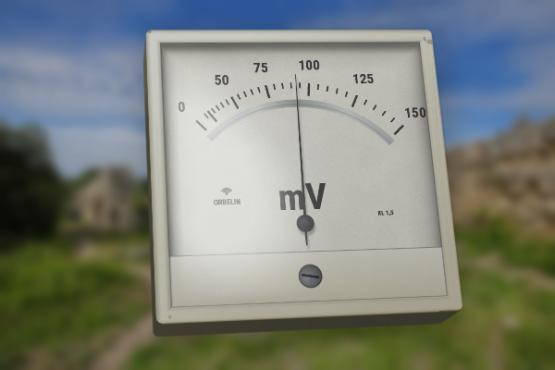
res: 92.5; mV
